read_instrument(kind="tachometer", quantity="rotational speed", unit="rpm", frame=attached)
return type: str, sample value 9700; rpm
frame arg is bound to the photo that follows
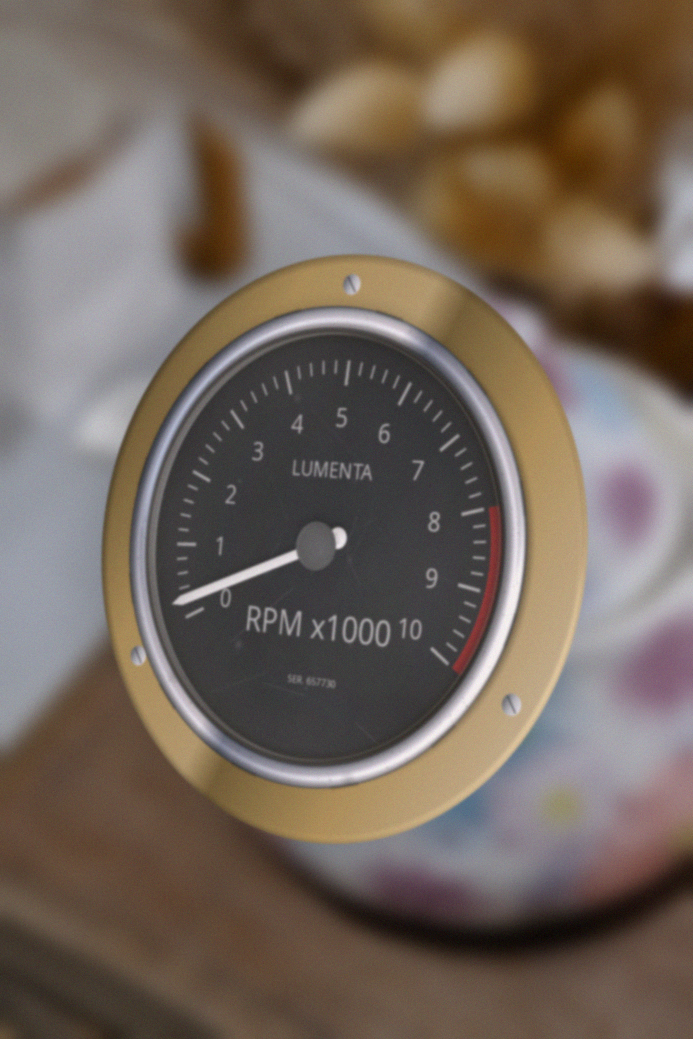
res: 200; rpm
